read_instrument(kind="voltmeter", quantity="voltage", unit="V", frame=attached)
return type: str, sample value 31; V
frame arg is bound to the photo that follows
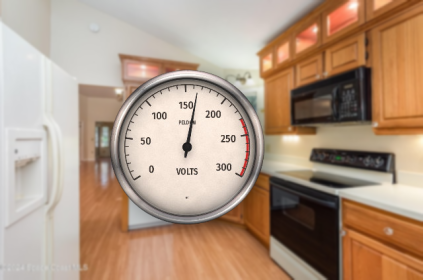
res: 165; V
